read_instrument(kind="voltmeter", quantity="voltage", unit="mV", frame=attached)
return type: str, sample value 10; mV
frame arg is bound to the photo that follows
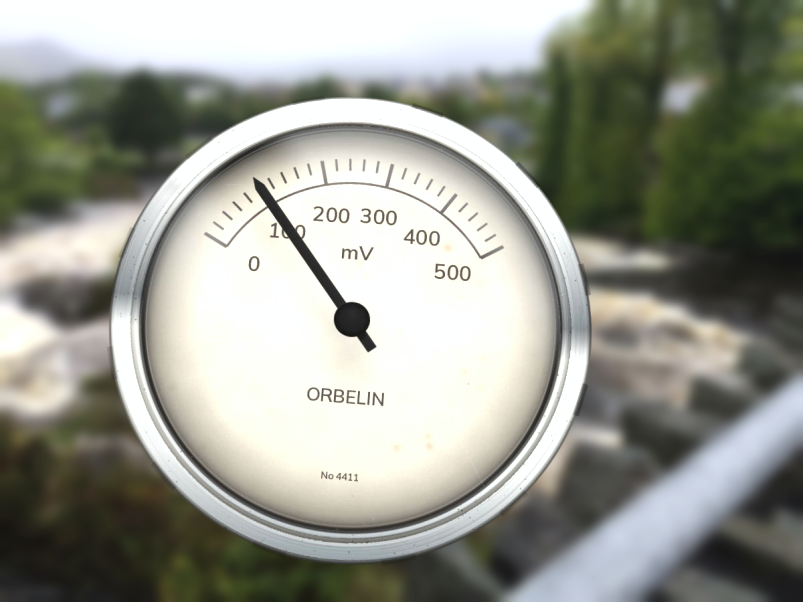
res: 100; mV
